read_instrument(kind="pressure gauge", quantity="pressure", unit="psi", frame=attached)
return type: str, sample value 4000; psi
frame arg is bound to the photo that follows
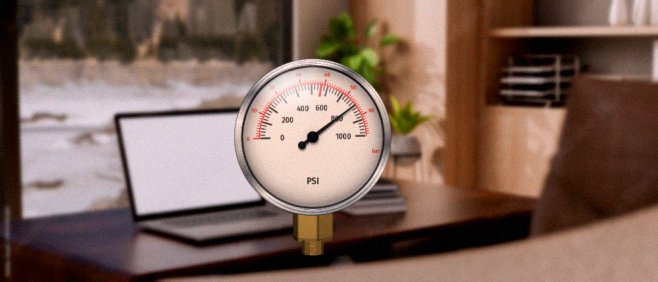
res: 800; psi
